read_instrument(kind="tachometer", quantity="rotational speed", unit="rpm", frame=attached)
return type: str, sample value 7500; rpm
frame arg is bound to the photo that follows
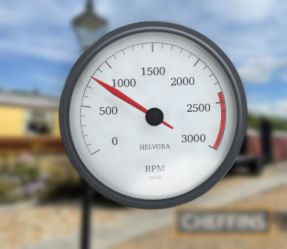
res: 800; rpm
